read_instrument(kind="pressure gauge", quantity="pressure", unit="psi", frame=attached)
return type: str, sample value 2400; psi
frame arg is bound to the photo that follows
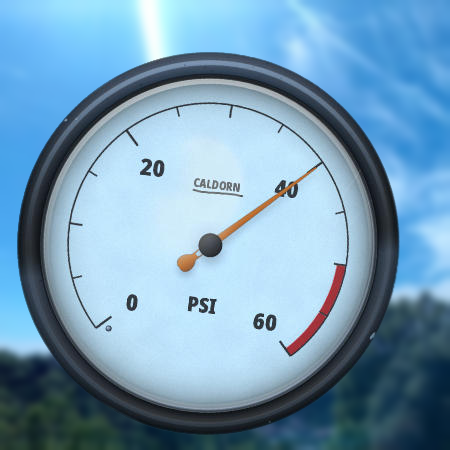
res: 40; psi
